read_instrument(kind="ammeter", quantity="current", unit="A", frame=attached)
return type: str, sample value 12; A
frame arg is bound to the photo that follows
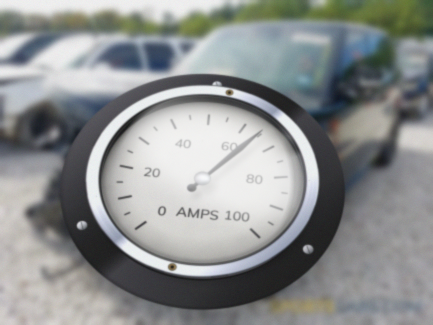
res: 65; A
